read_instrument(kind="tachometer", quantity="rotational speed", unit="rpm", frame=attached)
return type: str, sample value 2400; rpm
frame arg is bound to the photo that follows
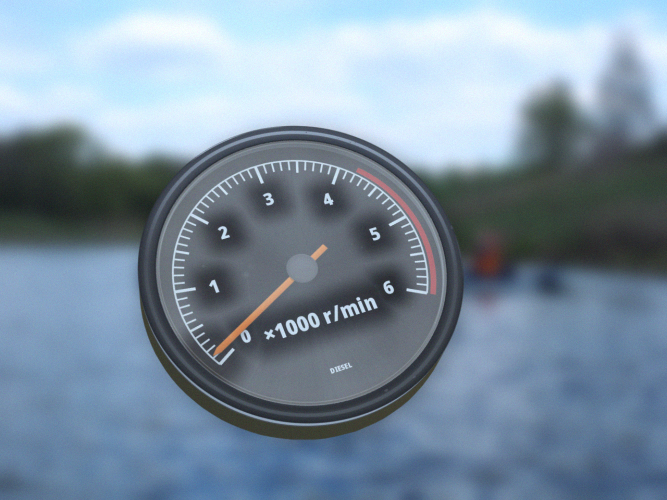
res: 100; rpm
